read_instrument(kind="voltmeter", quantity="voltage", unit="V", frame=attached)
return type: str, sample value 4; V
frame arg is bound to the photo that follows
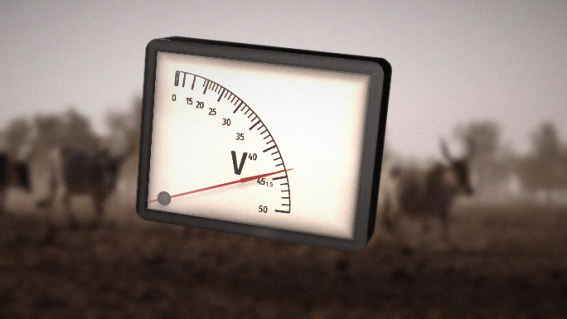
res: 44; V
